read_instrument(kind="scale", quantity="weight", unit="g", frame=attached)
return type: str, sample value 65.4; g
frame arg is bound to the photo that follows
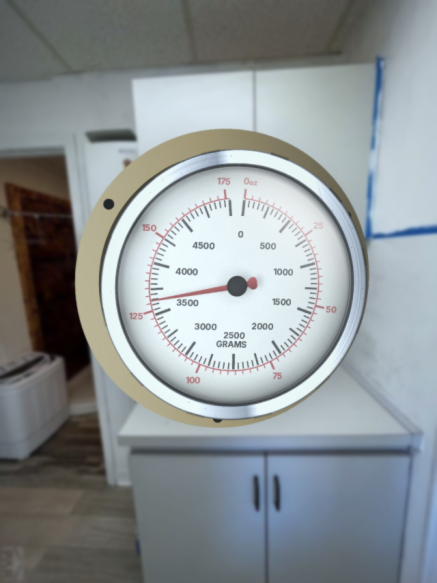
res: 3650; g
